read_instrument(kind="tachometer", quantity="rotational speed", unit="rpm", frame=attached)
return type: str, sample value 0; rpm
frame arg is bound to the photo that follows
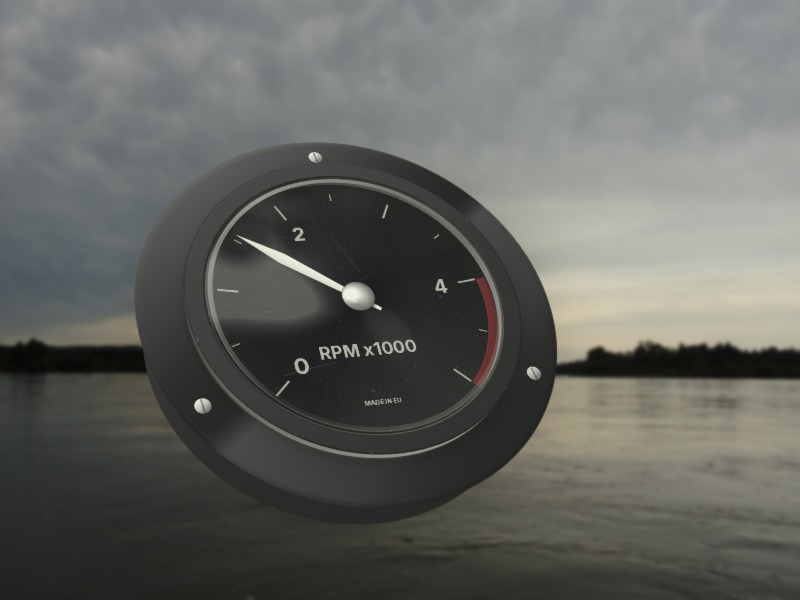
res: 1500; rpm
